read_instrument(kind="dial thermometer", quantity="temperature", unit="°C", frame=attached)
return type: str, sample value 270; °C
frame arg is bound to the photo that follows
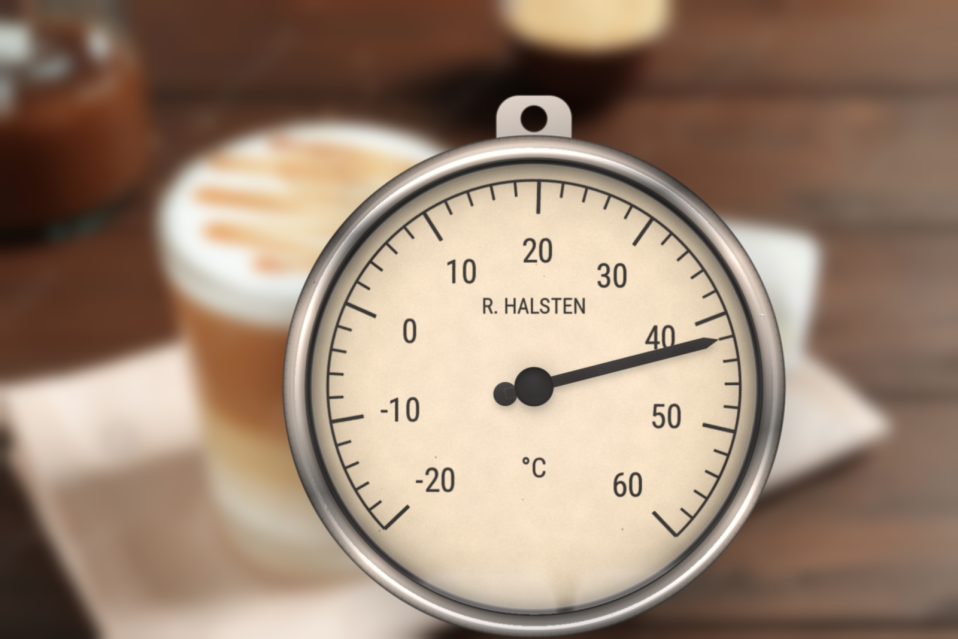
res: 42; °C
